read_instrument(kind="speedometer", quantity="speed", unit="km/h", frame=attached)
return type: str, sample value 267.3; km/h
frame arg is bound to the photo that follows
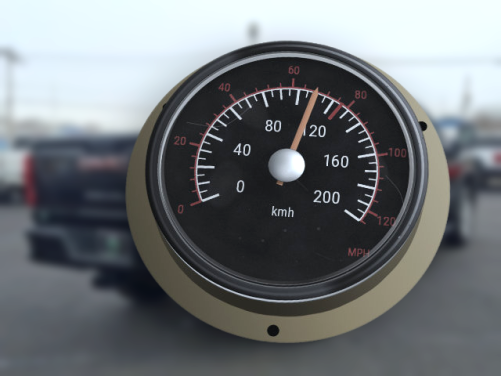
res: 110; km/h
